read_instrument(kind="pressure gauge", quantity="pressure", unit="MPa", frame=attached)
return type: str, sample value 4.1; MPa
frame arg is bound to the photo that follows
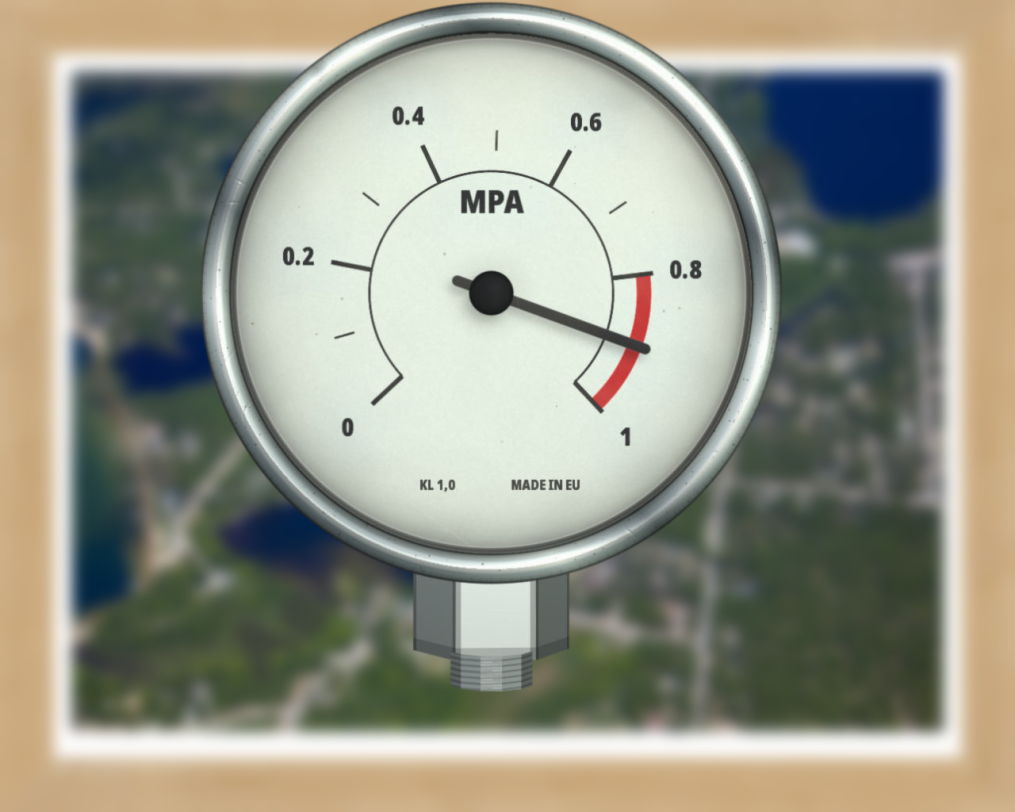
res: 0.9; MPa
